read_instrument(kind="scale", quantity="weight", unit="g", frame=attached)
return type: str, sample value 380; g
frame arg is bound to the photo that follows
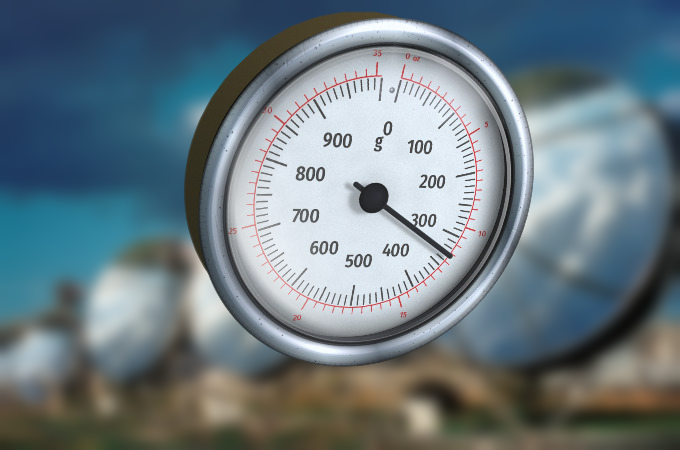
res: 330; g
